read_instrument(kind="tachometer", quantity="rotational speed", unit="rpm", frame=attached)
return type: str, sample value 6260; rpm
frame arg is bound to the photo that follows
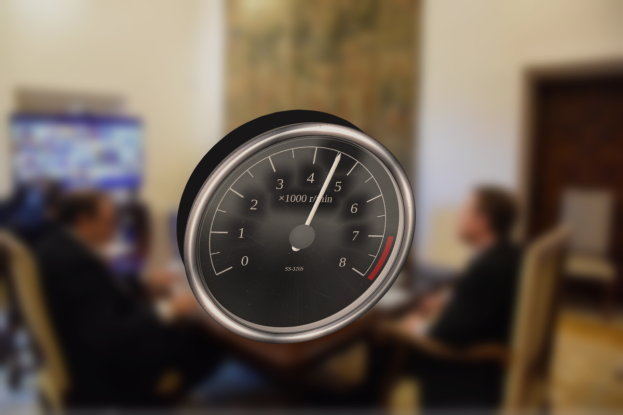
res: 4500; rpm
